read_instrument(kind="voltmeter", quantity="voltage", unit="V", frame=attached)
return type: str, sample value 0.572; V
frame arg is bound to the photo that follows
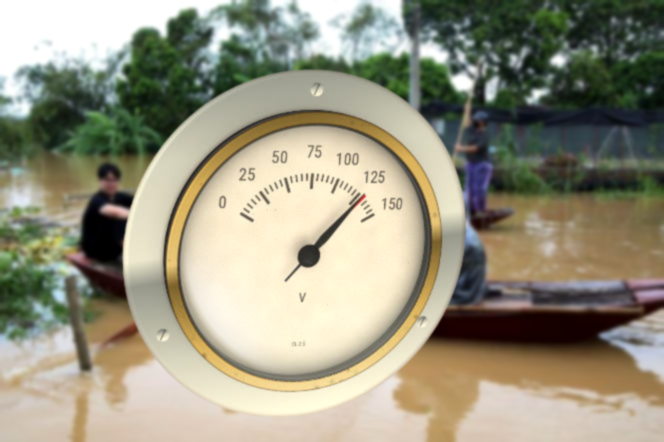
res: 125; V
